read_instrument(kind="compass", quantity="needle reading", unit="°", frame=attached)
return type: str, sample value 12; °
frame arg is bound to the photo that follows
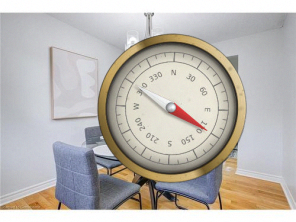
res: 120; °
